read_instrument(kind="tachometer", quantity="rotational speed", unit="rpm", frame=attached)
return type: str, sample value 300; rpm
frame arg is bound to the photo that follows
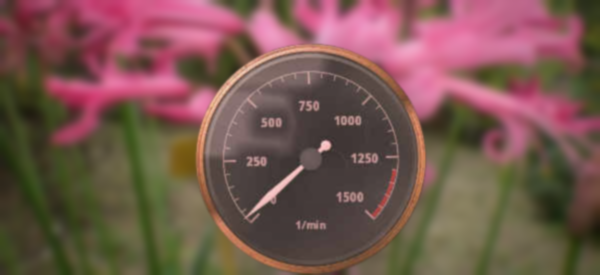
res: 25; rpm
